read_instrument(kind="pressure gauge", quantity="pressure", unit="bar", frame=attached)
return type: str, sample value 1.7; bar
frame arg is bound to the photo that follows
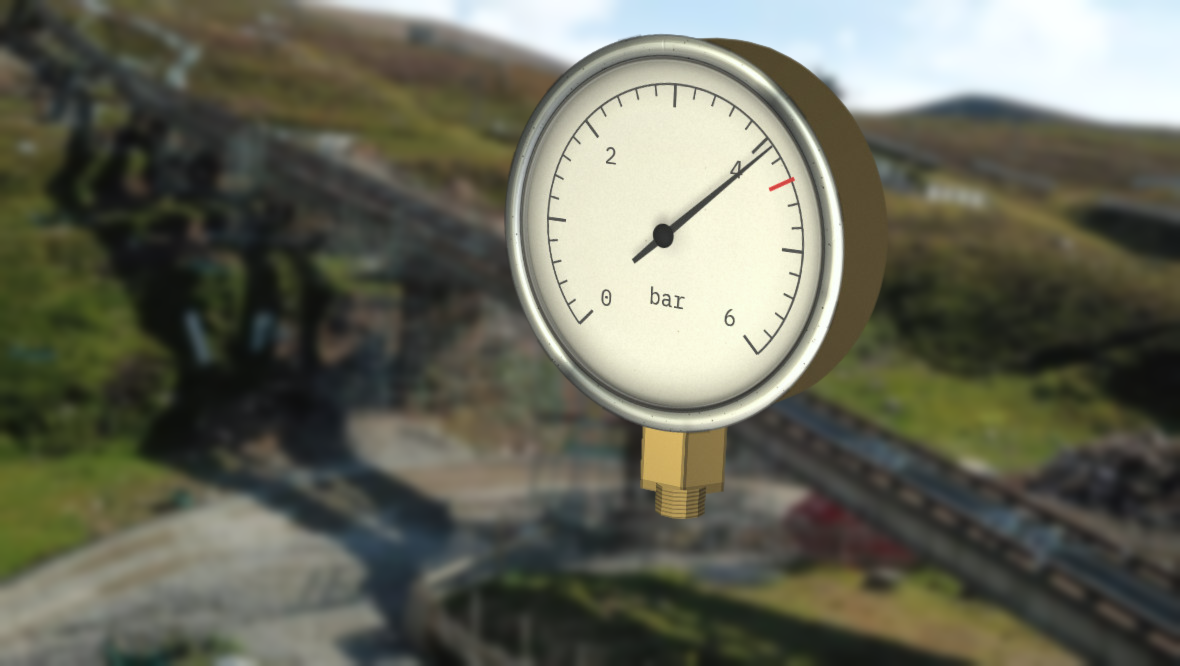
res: 4.1; bar
